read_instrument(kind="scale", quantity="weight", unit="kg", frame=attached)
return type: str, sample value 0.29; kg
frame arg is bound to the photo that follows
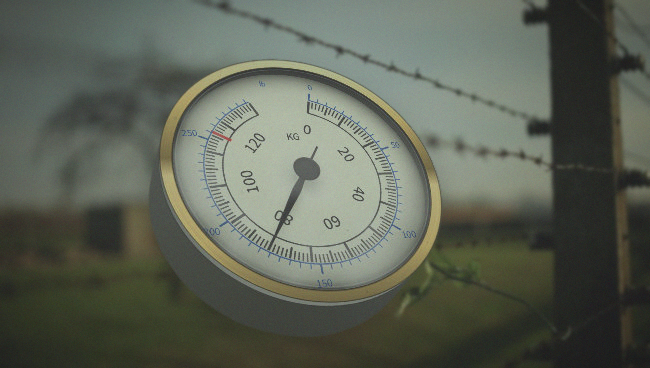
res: 80; kg
